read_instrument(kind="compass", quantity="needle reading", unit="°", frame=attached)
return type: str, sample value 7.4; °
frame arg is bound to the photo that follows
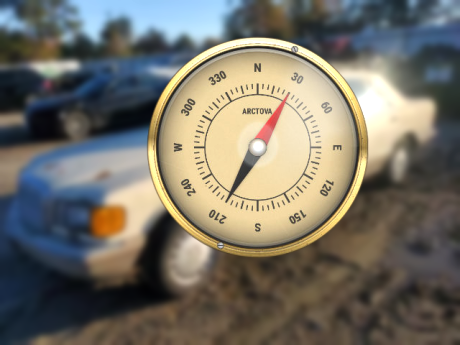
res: 30; °
